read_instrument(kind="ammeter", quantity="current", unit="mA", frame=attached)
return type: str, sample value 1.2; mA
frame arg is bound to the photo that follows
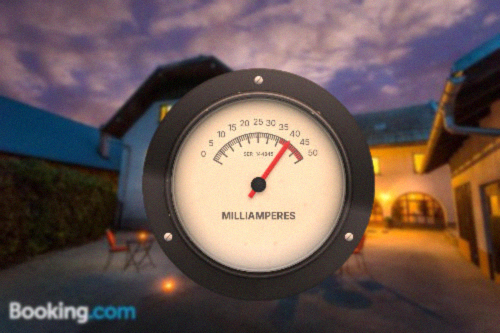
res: 40; mA
